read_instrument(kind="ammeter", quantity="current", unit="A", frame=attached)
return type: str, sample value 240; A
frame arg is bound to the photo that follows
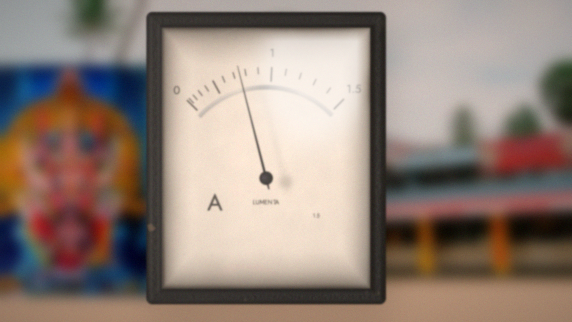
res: 0.75; A
